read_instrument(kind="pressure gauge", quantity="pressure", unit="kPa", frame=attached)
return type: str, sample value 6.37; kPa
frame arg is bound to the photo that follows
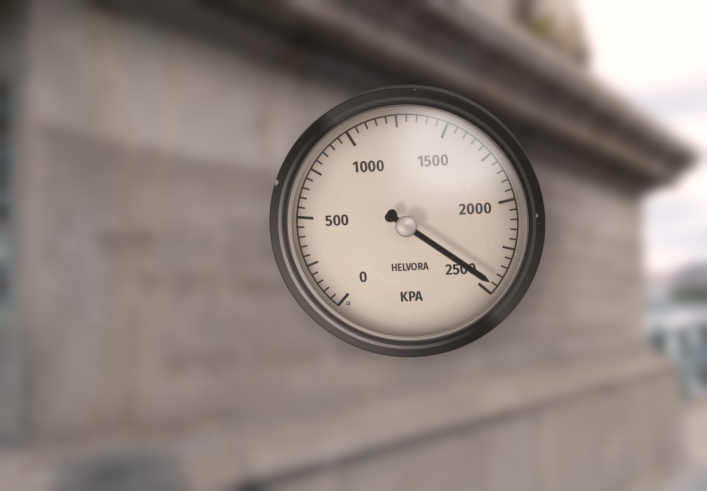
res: 2450; kPa
